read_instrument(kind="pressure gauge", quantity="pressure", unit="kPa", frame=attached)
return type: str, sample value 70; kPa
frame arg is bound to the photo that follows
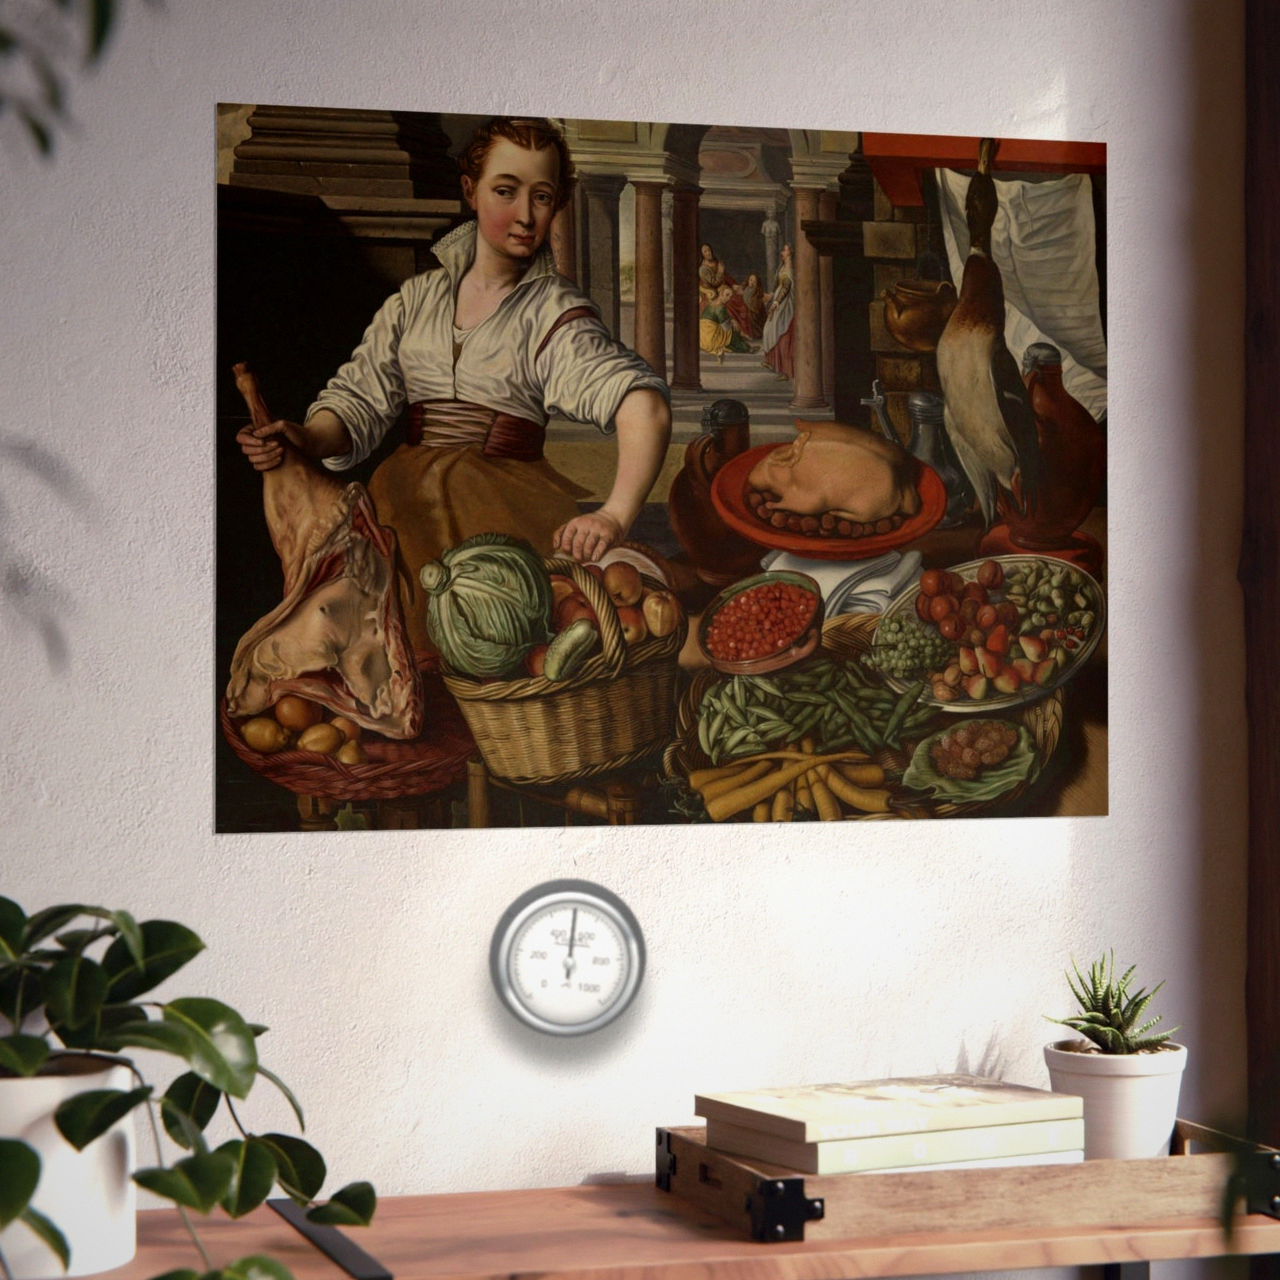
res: 500; kPa
